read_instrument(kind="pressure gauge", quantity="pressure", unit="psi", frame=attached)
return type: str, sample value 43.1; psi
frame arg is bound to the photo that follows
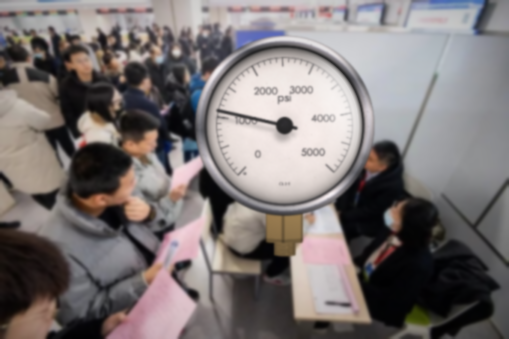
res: 1100; psi
